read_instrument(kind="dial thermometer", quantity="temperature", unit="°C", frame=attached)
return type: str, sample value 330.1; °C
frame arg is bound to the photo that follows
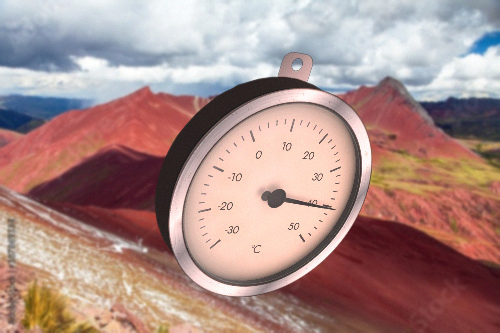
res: 40; °C
